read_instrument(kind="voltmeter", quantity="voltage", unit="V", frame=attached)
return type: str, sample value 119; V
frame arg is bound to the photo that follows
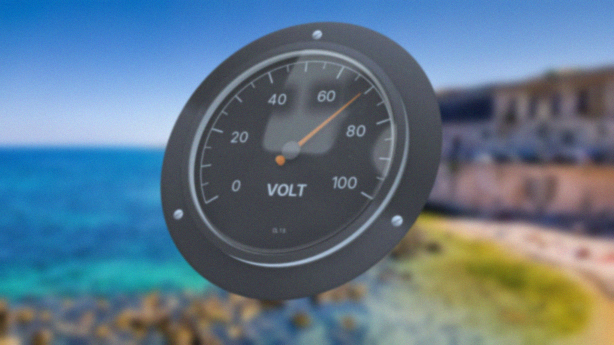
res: 70; V
